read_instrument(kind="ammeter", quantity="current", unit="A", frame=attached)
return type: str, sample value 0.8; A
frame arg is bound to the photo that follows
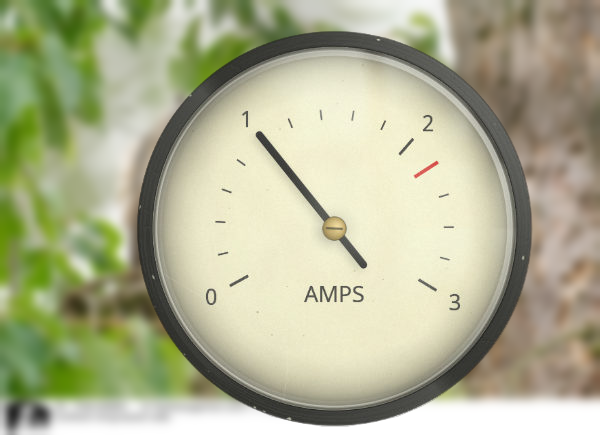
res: 1; A
